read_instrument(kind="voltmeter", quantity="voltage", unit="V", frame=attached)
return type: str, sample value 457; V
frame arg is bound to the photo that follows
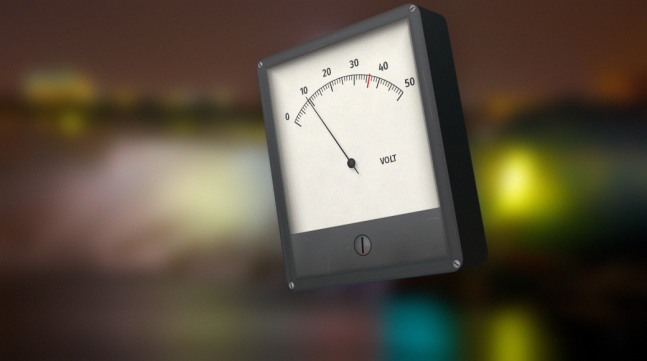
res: 10; V
